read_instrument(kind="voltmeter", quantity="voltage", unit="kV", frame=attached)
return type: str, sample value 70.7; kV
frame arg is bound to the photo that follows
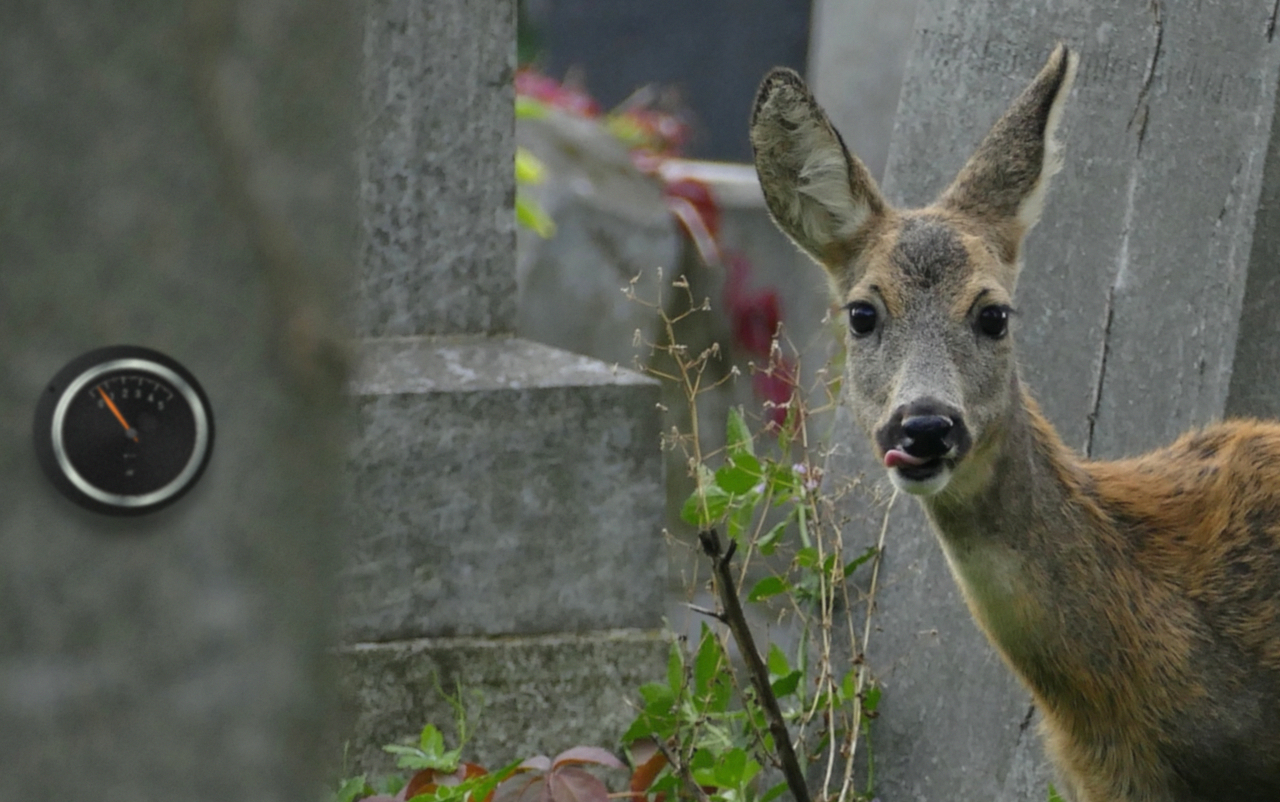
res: 0.5; kV
